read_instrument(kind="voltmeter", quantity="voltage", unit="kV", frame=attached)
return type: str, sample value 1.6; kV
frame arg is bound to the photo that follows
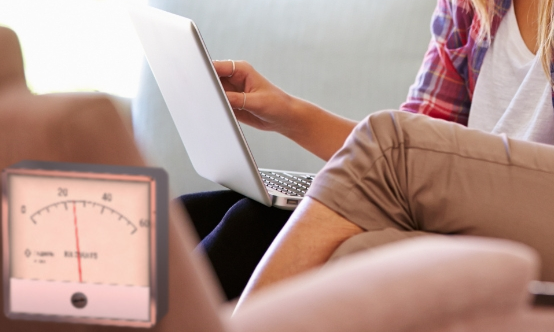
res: 25; kV
